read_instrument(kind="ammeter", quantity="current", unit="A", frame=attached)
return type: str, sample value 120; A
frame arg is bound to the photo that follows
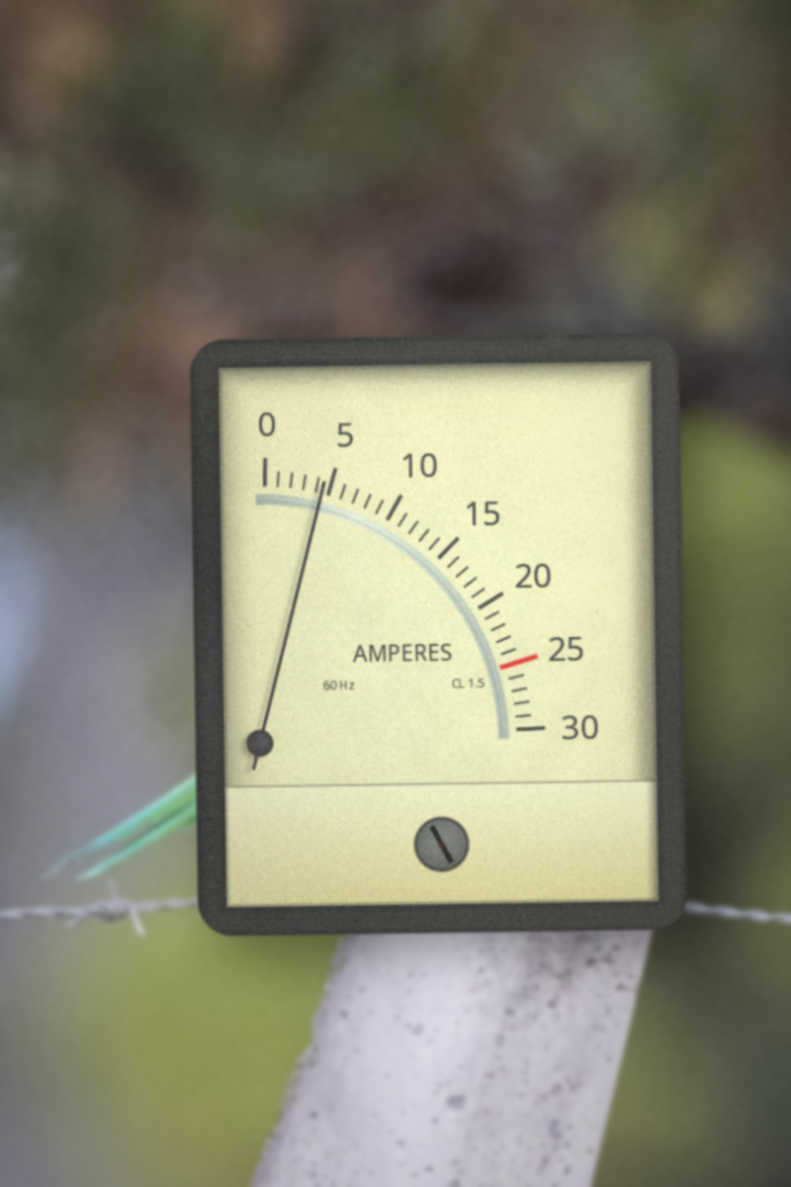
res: 4.5; A
